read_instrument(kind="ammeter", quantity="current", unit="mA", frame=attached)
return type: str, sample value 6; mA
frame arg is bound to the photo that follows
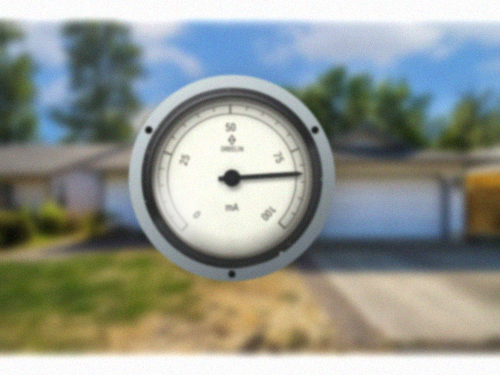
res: 82.5; mA
